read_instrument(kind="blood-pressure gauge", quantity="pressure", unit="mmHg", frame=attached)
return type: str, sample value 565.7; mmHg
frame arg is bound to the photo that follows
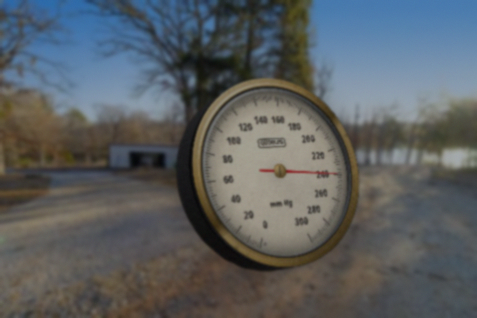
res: 240; mmHg
